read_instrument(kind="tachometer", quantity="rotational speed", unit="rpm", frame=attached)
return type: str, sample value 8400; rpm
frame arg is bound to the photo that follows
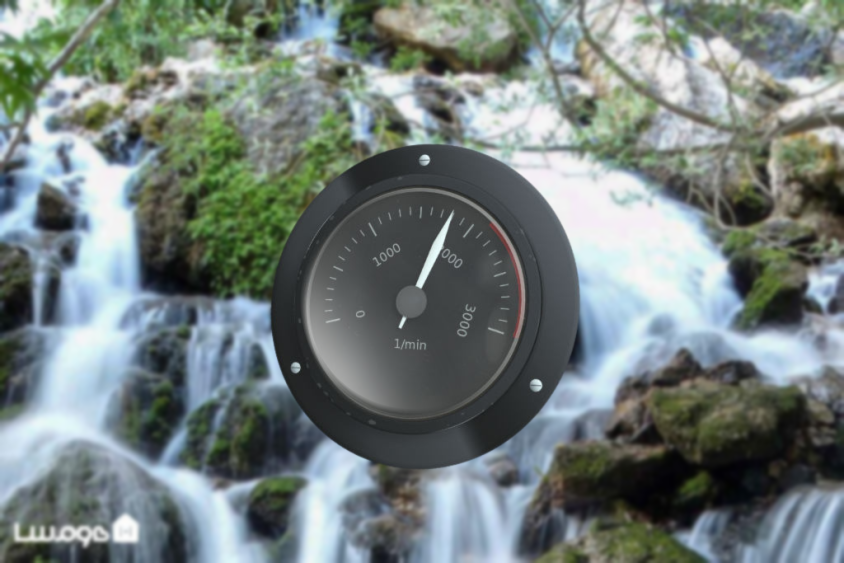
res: 1800; rpm
